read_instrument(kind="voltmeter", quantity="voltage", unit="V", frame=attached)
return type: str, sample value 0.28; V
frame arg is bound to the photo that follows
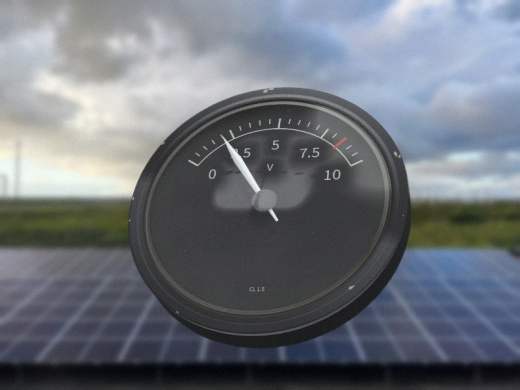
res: 2; V
